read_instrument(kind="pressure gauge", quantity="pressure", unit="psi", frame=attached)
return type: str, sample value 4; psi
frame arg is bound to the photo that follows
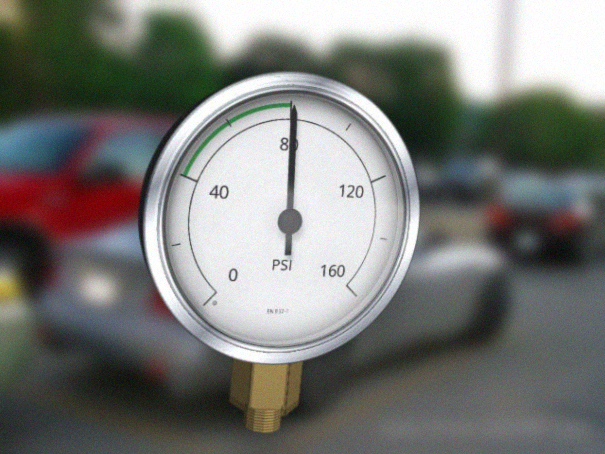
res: 80; psi
